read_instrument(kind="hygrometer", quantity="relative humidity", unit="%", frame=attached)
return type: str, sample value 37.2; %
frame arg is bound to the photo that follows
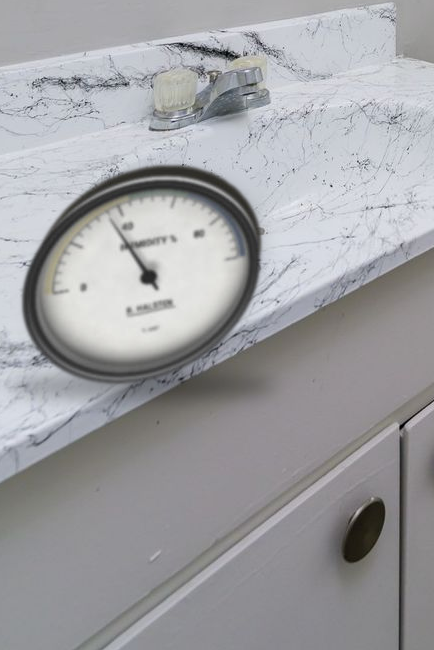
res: 36; %
